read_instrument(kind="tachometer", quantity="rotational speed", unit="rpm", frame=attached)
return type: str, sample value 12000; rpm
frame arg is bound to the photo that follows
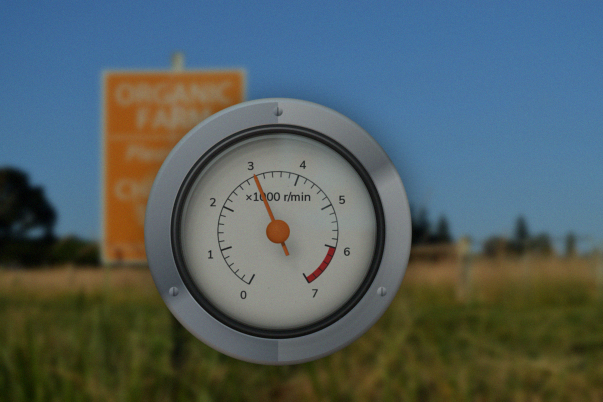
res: 3000; rpm
